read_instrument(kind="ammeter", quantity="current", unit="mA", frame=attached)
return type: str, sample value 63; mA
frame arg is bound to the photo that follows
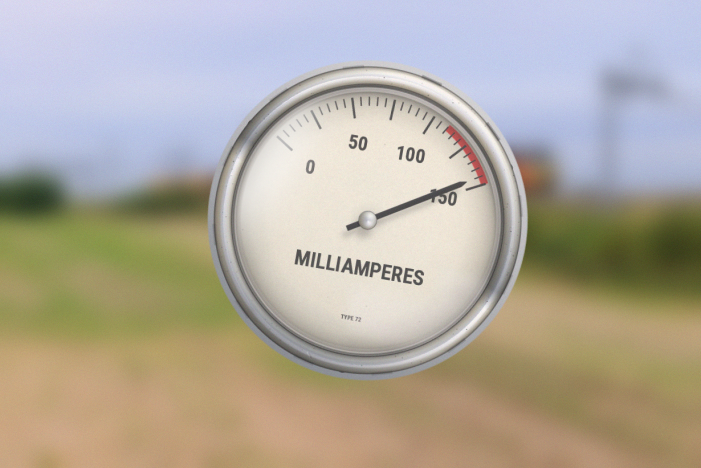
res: 145; mA
